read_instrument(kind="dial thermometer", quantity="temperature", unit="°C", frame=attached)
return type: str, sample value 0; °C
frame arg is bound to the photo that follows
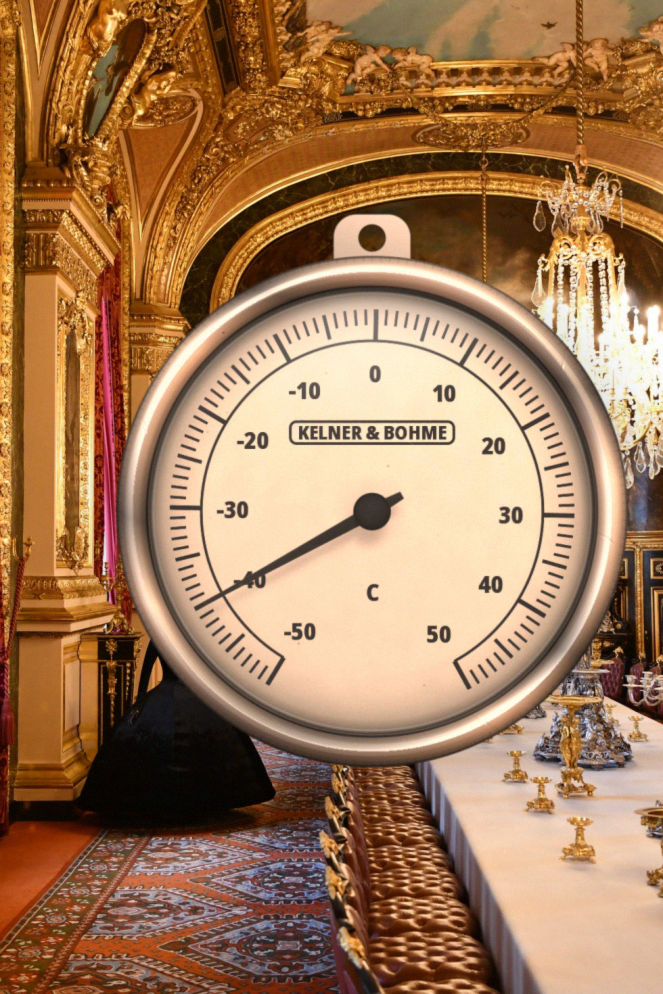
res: -40; °C
